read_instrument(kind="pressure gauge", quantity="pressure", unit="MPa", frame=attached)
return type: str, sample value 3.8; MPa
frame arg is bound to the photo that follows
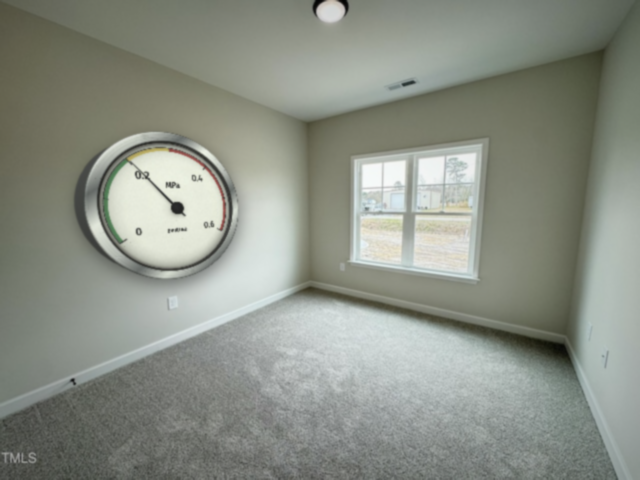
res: 0.2; MPa
